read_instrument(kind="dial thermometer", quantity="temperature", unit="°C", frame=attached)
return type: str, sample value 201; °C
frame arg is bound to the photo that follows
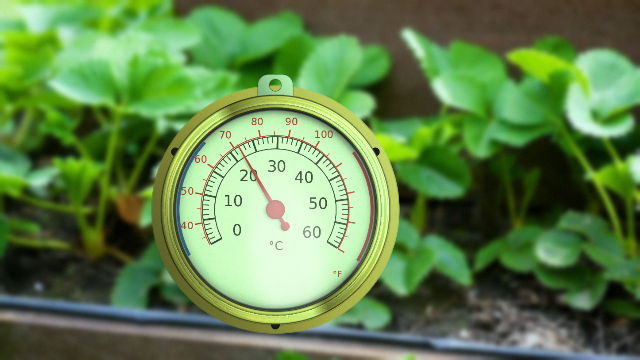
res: 22; °C
